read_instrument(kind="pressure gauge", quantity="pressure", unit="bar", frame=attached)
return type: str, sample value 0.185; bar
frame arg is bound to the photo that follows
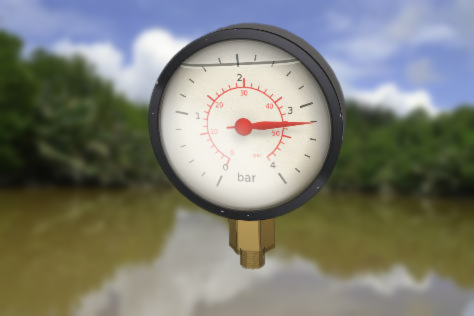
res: 3.2; bar
